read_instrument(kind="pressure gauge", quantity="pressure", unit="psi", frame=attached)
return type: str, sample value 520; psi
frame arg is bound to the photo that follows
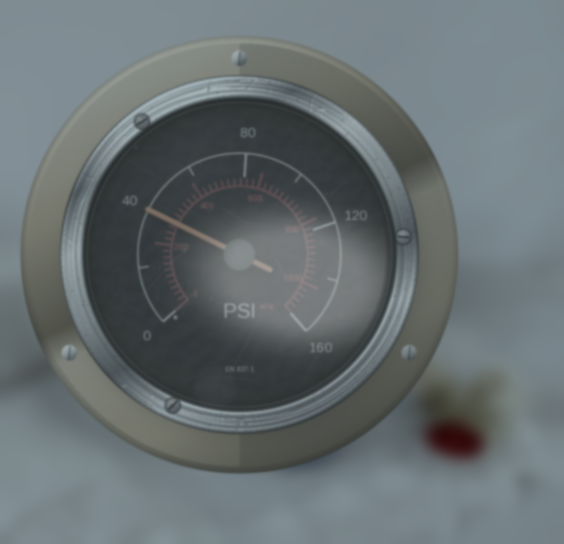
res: 40; psi
